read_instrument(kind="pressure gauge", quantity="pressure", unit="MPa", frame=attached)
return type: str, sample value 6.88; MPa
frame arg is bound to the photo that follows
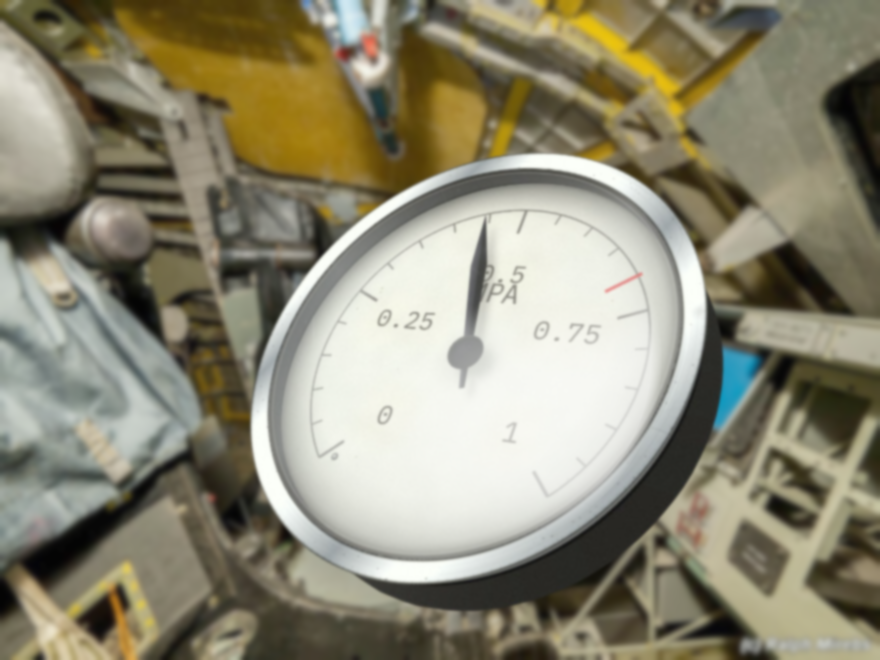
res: 0.45; MPa
